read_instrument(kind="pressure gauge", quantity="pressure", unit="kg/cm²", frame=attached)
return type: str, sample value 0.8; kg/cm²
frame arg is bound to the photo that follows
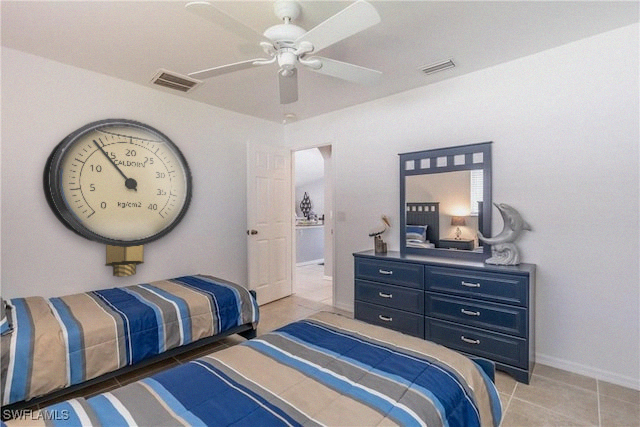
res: 14; kg/cm²
